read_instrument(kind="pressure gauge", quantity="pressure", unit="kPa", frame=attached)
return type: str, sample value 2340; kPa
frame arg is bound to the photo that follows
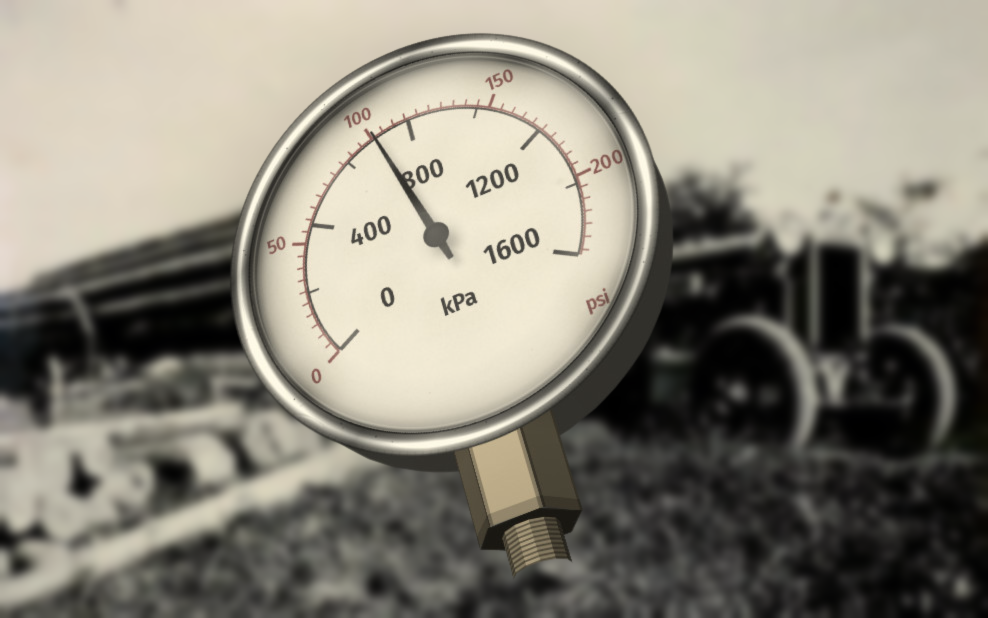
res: 700; kPa
